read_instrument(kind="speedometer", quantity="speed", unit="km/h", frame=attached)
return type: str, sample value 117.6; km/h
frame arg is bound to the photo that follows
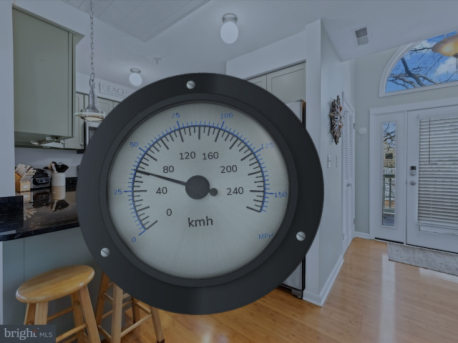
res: 60; km/h
